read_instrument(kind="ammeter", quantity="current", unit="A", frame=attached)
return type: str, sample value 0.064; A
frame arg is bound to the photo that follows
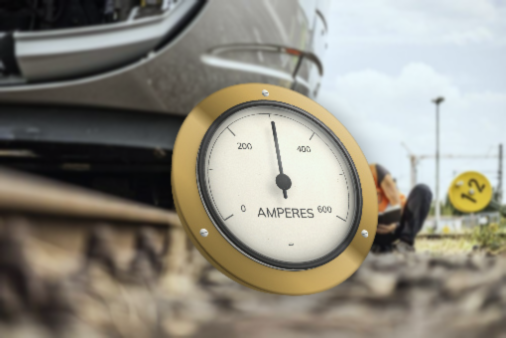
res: 300; A
